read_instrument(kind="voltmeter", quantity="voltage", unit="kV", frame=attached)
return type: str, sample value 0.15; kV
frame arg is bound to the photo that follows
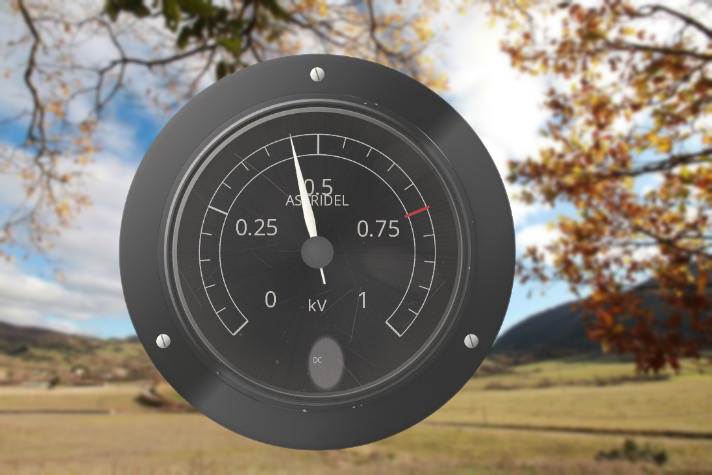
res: 0.45; kV
